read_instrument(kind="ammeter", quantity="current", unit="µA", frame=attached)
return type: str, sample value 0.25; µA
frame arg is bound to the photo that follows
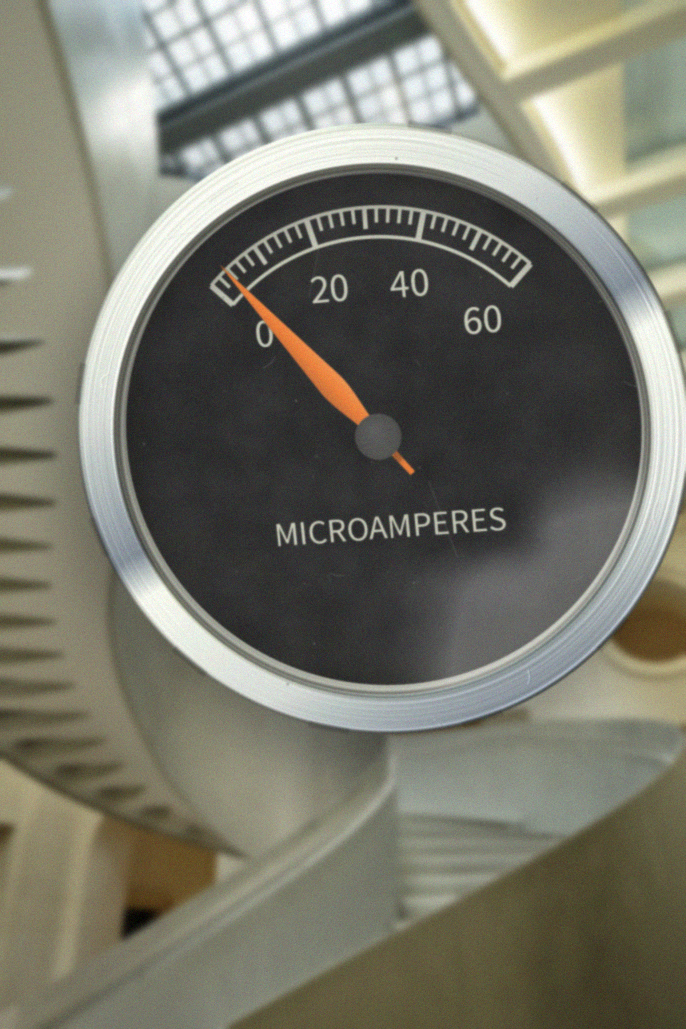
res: 4; µA
